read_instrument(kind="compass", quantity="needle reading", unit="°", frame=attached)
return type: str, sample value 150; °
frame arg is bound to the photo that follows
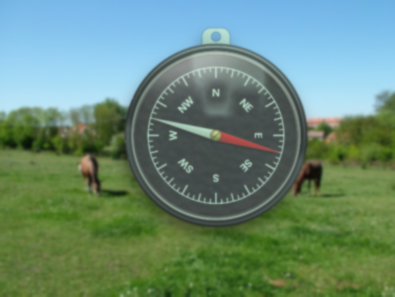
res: 105; °
